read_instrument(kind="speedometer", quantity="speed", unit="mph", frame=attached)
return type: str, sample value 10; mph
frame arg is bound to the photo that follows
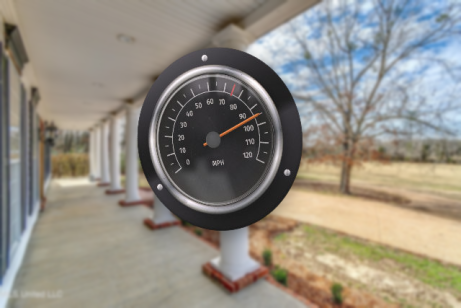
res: 95; mph
